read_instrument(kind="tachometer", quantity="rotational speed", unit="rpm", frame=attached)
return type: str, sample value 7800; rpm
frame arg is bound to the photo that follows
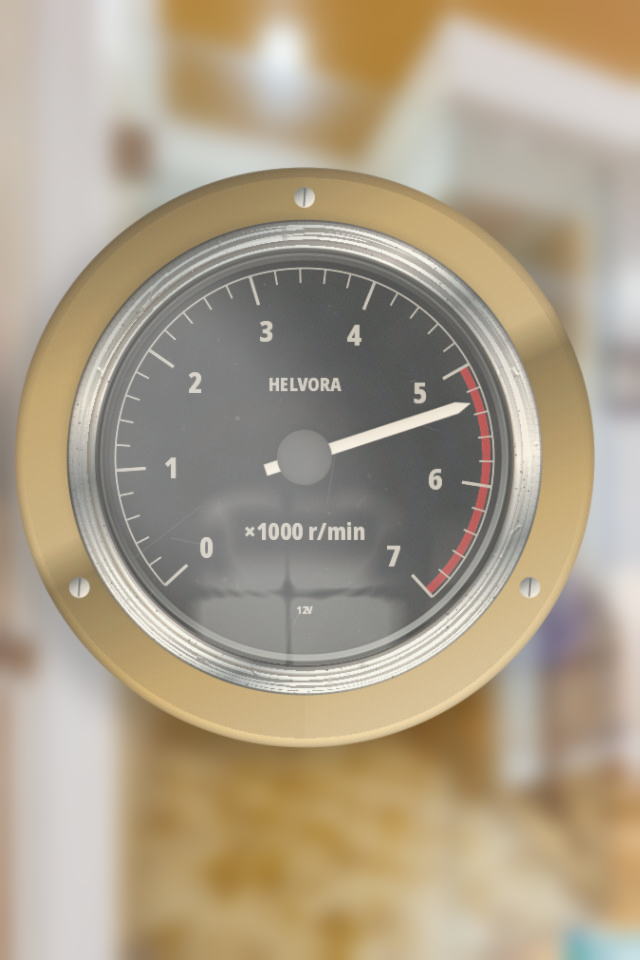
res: 5300; rpm
